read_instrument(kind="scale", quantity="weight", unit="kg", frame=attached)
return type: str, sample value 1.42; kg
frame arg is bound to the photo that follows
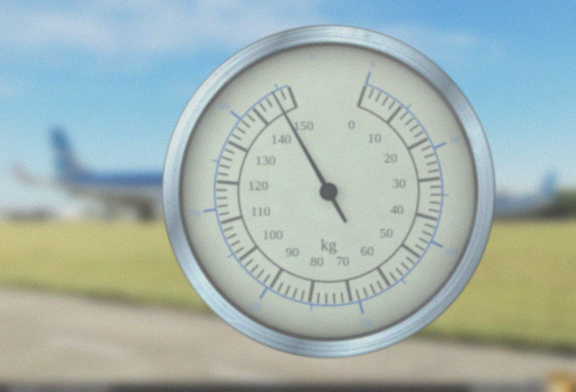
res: 146; kg
